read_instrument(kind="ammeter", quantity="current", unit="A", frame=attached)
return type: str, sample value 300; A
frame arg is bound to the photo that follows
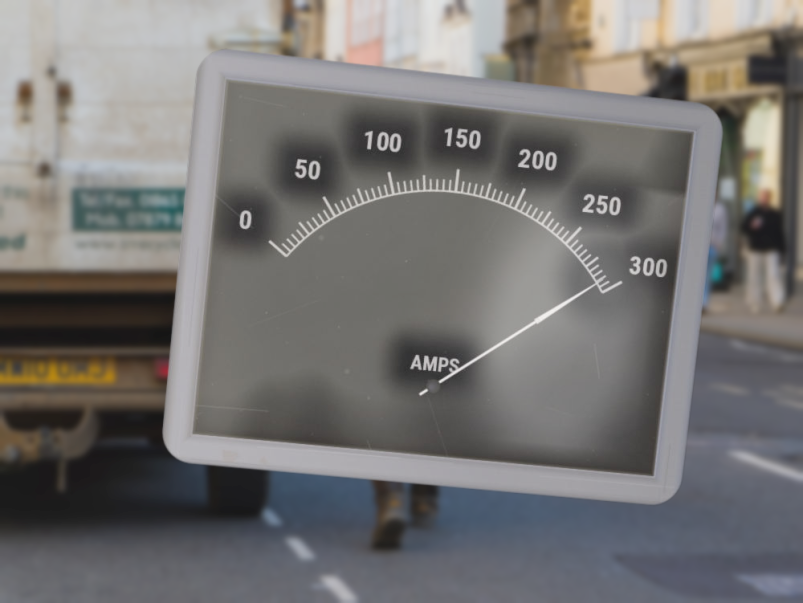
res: 290; A
